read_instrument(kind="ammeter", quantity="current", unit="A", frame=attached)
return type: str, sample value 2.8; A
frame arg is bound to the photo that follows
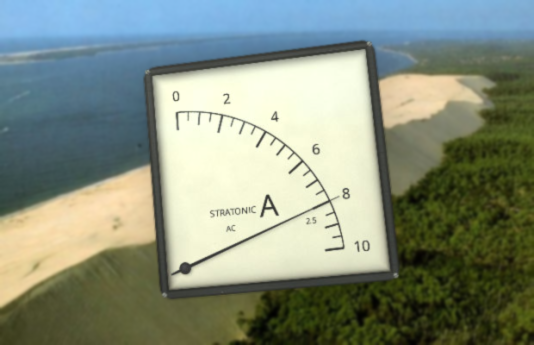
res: 8; A
